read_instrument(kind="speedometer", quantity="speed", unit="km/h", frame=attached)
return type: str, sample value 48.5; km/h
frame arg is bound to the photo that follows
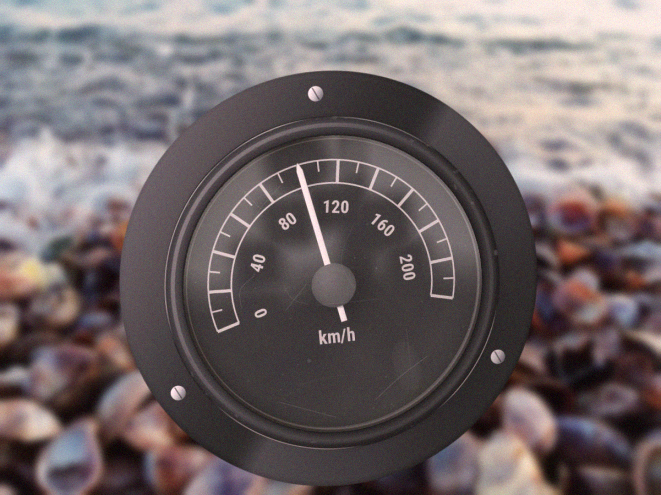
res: 100; km/h
